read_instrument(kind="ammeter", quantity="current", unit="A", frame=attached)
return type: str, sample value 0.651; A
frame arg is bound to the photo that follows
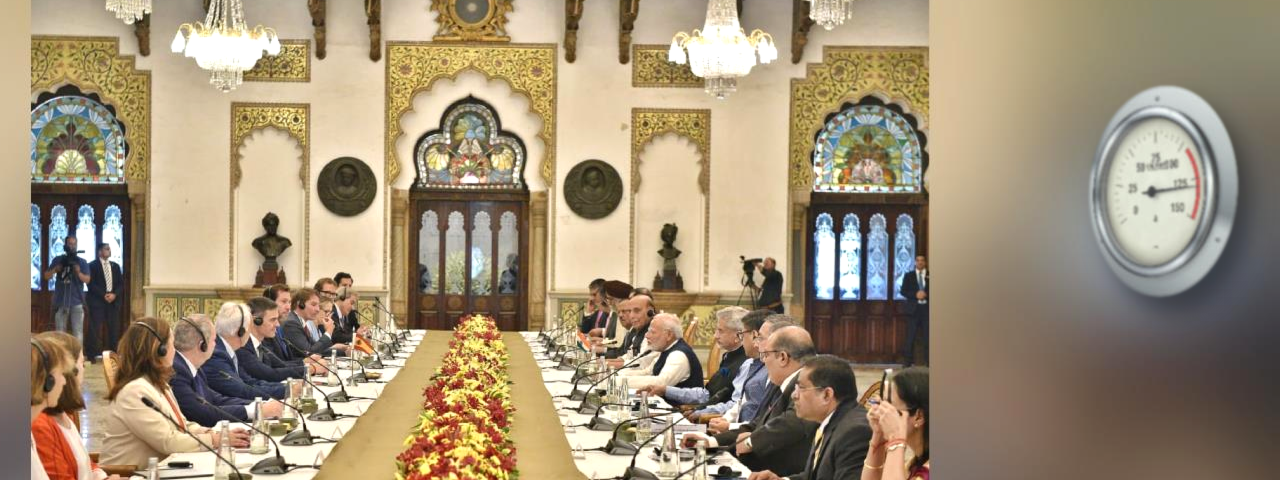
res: 130; A
